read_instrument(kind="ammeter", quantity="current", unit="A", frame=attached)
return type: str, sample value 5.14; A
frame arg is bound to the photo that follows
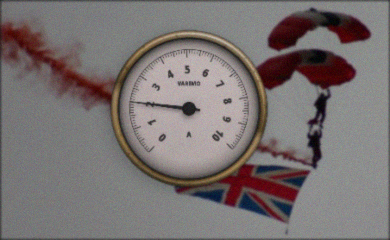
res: 2; A
